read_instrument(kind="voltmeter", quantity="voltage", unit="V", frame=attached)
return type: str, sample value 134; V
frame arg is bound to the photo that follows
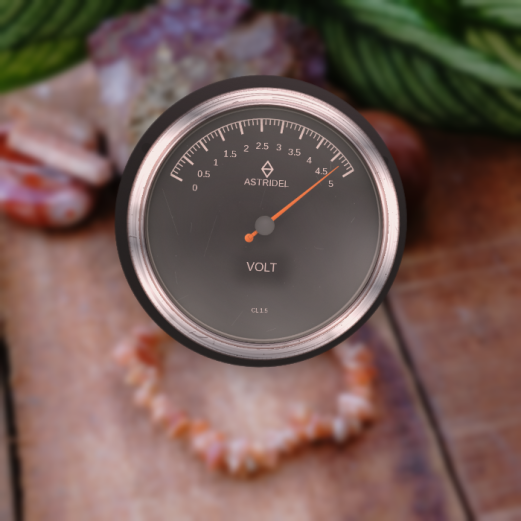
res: 4.7; V
